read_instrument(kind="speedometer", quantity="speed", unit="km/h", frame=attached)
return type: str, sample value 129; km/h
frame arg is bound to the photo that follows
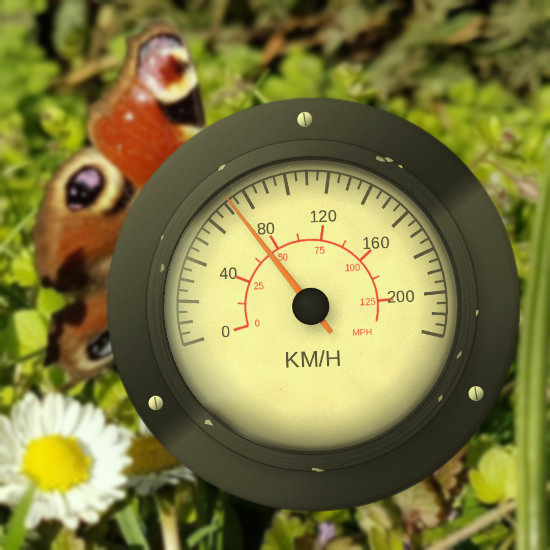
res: 72.5; km/h
